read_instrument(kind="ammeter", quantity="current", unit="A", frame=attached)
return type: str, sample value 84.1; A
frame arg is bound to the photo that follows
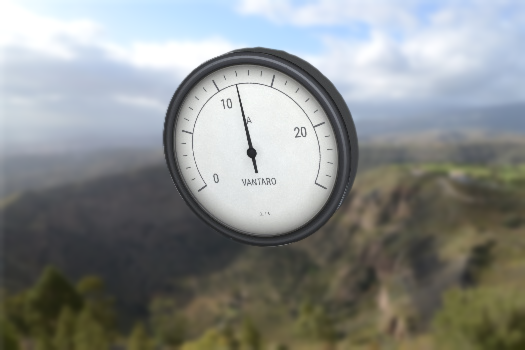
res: 12; A
